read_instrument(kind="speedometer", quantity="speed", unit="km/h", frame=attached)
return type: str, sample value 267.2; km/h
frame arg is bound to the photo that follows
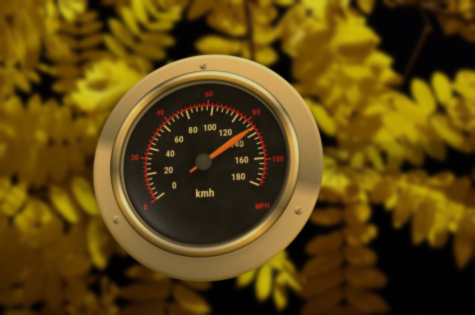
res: 136; km/h
